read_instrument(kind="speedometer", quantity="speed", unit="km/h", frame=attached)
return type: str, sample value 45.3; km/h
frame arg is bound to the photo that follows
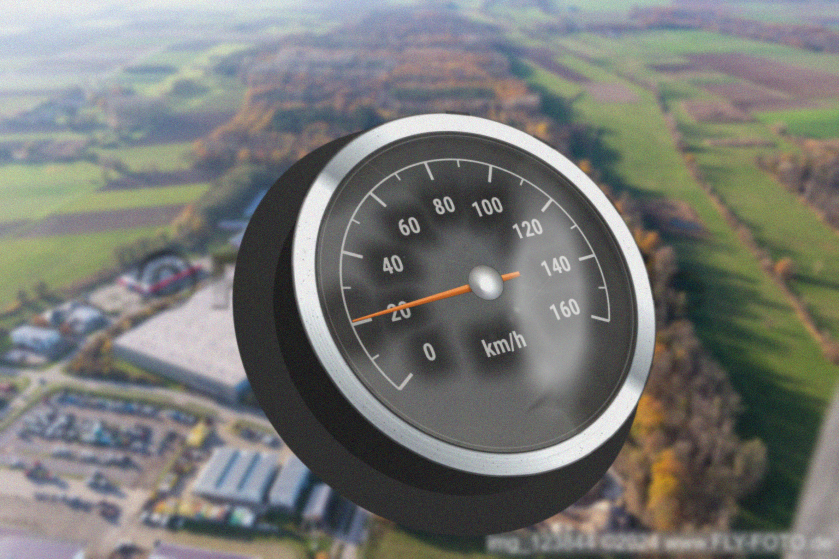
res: 20; km/h
